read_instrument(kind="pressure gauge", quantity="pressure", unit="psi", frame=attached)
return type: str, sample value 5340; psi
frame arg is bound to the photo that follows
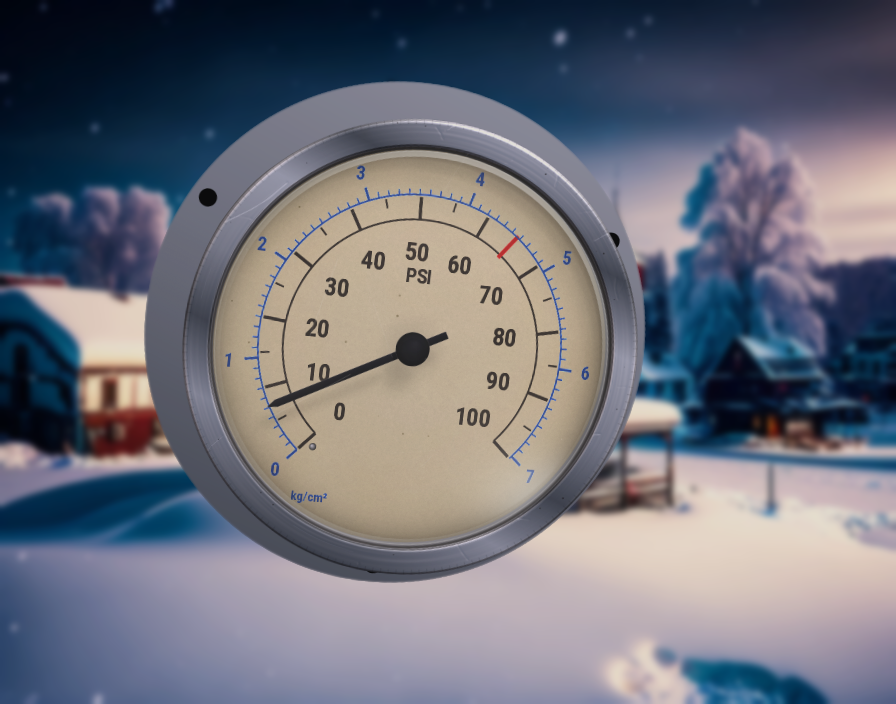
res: 7.5; psi
